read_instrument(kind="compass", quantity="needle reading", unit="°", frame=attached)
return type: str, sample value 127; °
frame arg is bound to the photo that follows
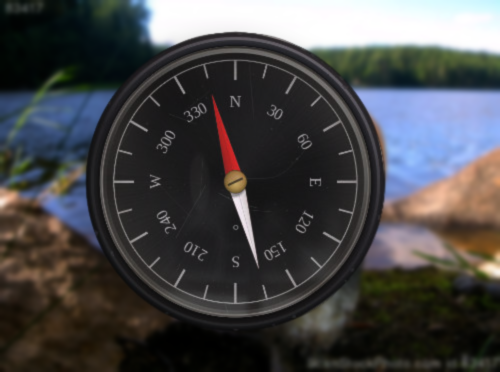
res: 345; °
